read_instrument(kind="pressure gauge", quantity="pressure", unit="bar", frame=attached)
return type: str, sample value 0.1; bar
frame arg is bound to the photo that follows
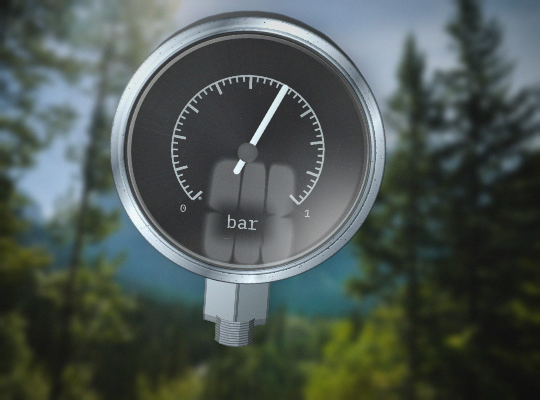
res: 0.6; bar
